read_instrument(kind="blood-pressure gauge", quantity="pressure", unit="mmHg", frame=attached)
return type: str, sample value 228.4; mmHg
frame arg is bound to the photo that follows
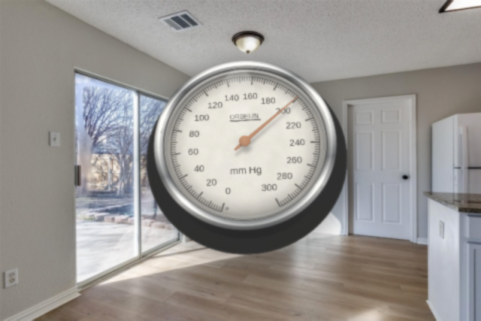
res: 200; mmHg
